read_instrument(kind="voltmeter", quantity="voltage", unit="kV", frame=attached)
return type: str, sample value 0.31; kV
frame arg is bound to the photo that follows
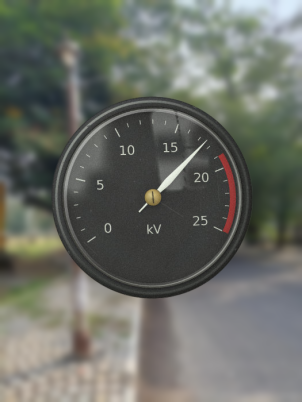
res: 17.5; kV
